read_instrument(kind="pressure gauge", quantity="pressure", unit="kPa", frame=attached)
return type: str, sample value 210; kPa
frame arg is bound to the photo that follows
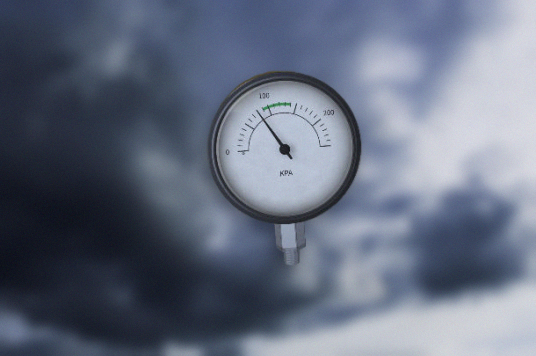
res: 80; kPa
